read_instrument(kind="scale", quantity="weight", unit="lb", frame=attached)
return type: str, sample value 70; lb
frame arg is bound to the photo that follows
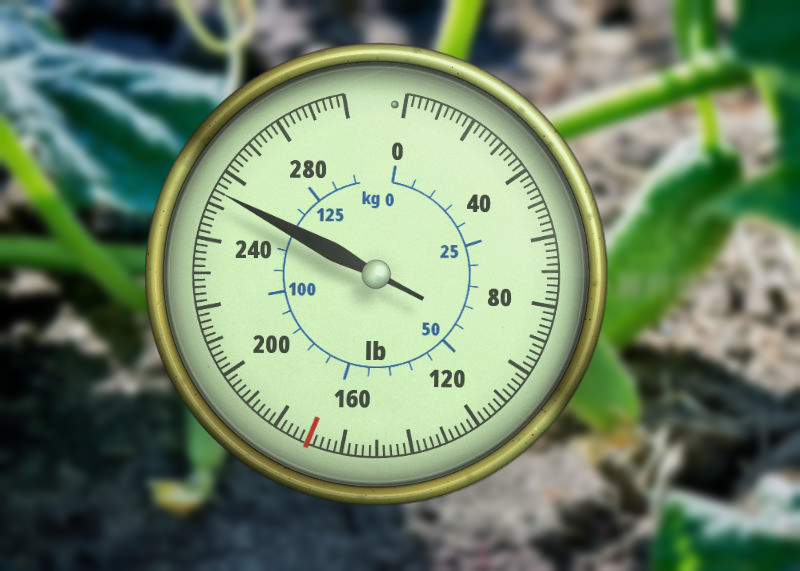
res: 254; lb
